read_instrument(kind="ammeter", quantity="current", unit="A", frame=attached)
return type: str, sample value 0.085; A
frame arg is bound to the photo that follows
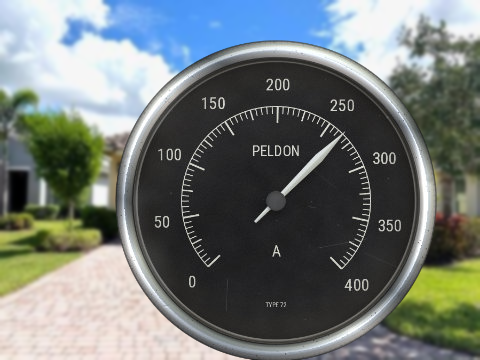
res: 265; A
